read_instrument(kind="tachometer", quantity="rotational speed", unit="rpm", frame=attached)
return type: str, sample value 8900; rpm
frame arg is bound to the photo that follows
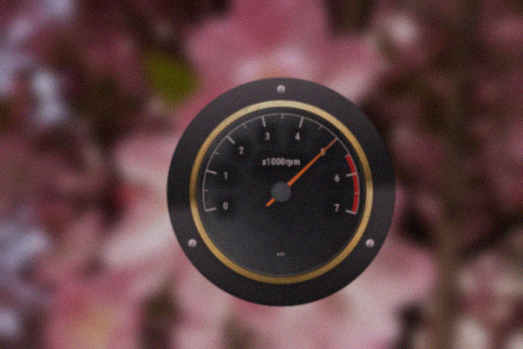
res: 5000; rpm
